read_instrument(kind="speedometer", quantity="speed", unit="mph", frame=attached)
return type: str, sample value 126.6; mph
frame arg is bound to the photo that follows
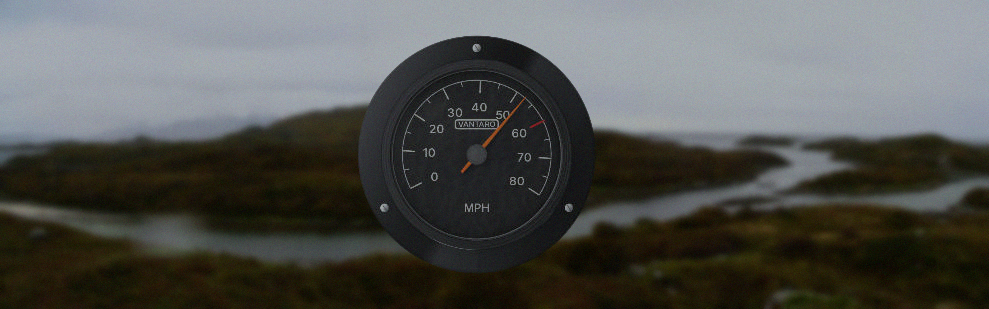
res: 52.5; mph
